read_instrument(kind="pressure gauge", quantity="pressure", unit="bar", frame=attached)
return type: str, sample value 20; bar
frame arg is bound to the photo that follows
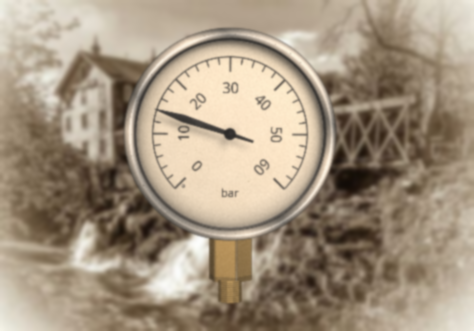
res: 14; bar
